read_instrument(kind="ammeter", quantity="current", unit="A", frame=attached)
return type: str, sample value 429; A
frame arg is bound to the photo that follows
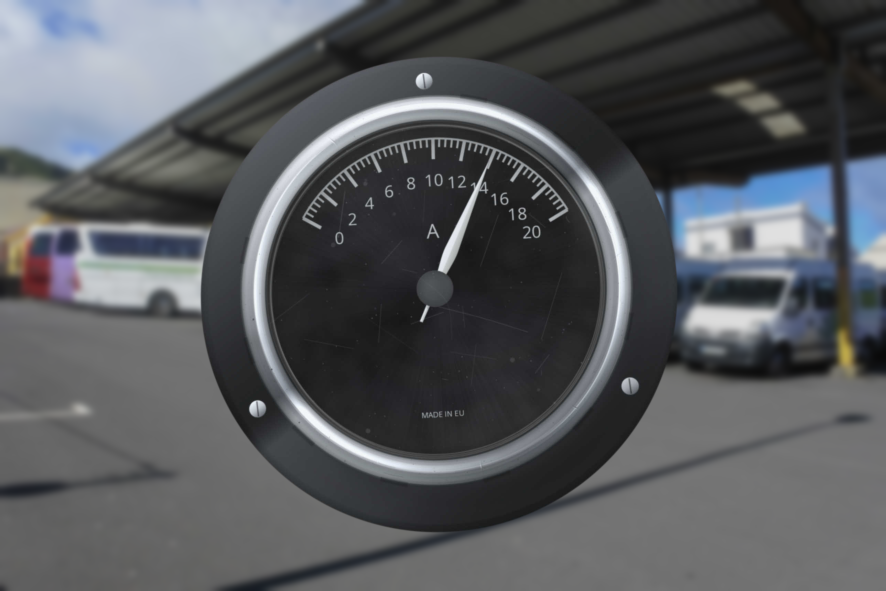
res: 14; A
